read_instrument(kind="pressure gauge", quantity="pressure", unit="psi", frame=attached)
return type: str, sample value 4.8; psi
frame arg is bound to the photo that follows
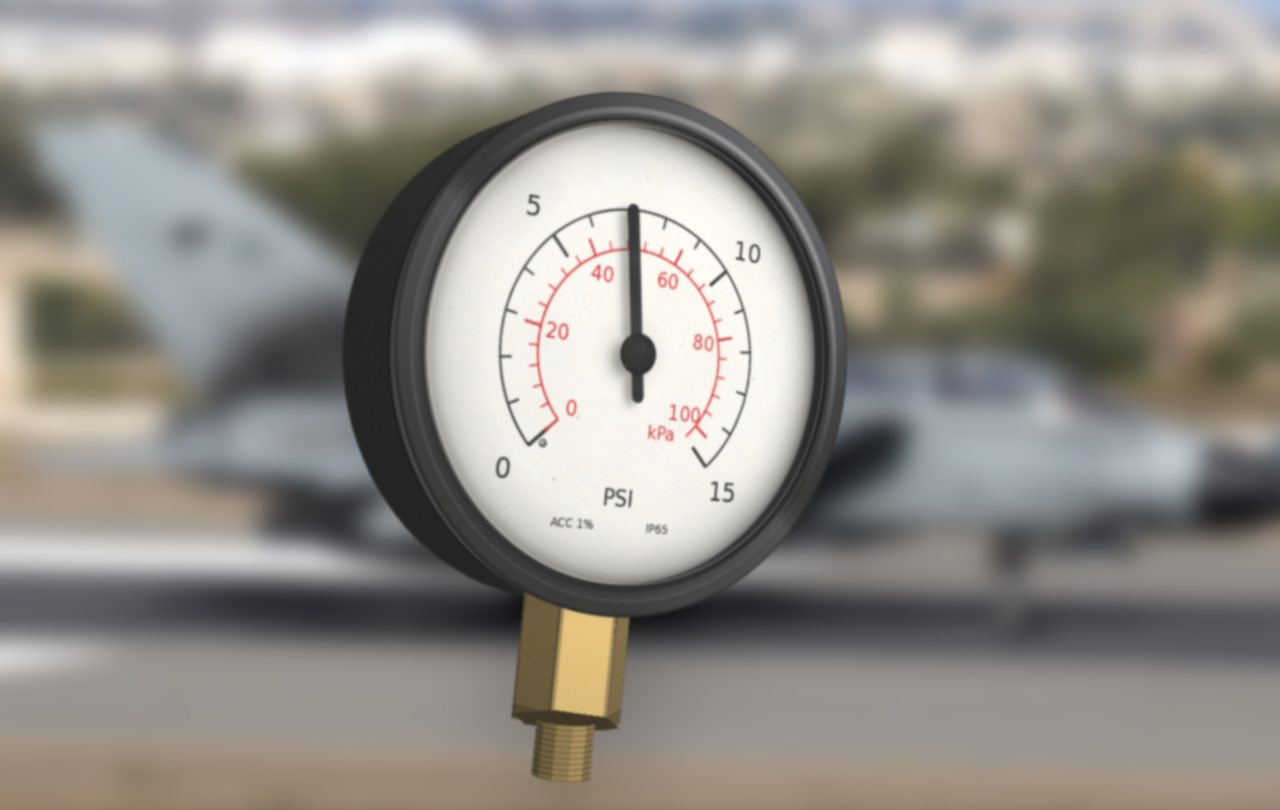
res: 7; psi
